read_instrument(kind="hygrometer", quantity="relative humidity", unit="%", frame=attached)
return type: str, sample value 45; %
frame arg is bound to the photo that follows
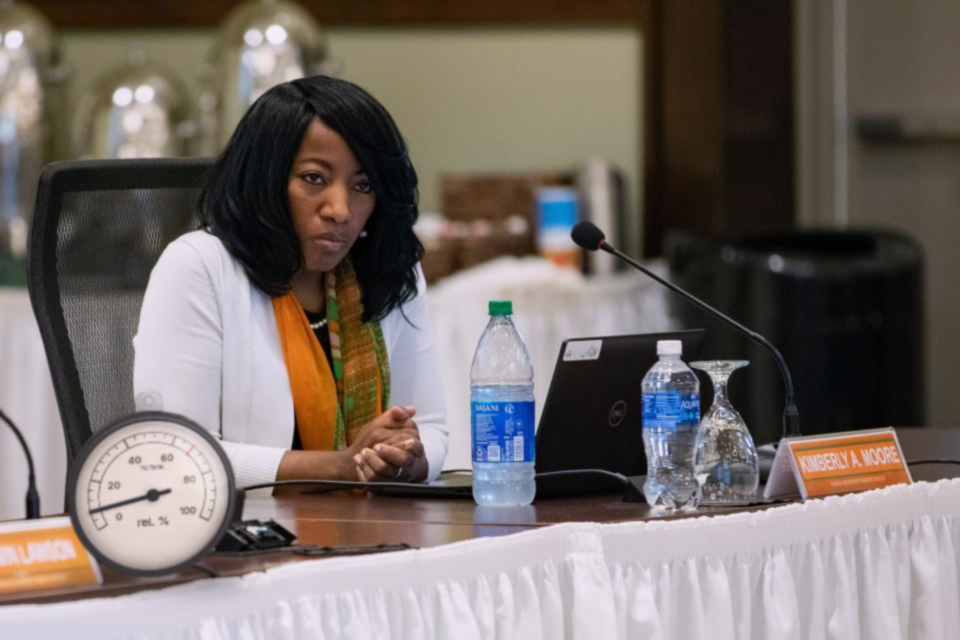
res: 8; %
